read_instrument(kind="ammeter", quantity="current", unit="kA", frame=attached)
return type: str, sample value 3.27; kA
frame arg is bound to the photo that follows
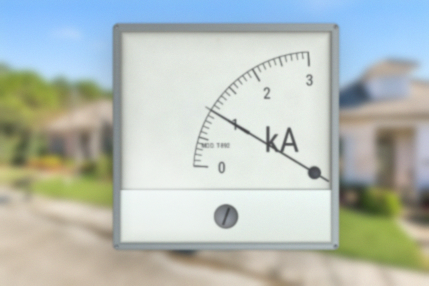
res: 1; kA
